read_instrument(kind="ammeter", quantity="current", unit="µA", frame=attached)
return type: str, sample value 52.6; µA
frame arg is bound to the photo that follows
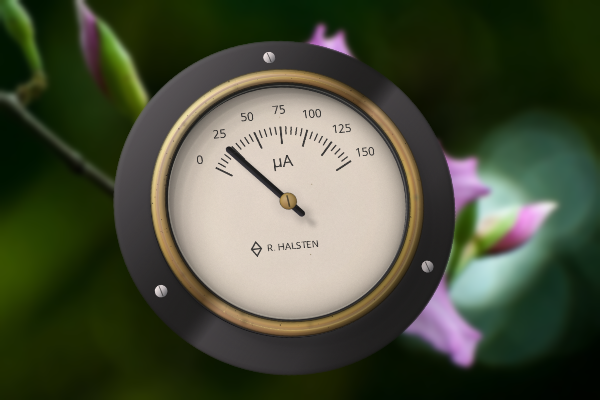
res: 20; µA
